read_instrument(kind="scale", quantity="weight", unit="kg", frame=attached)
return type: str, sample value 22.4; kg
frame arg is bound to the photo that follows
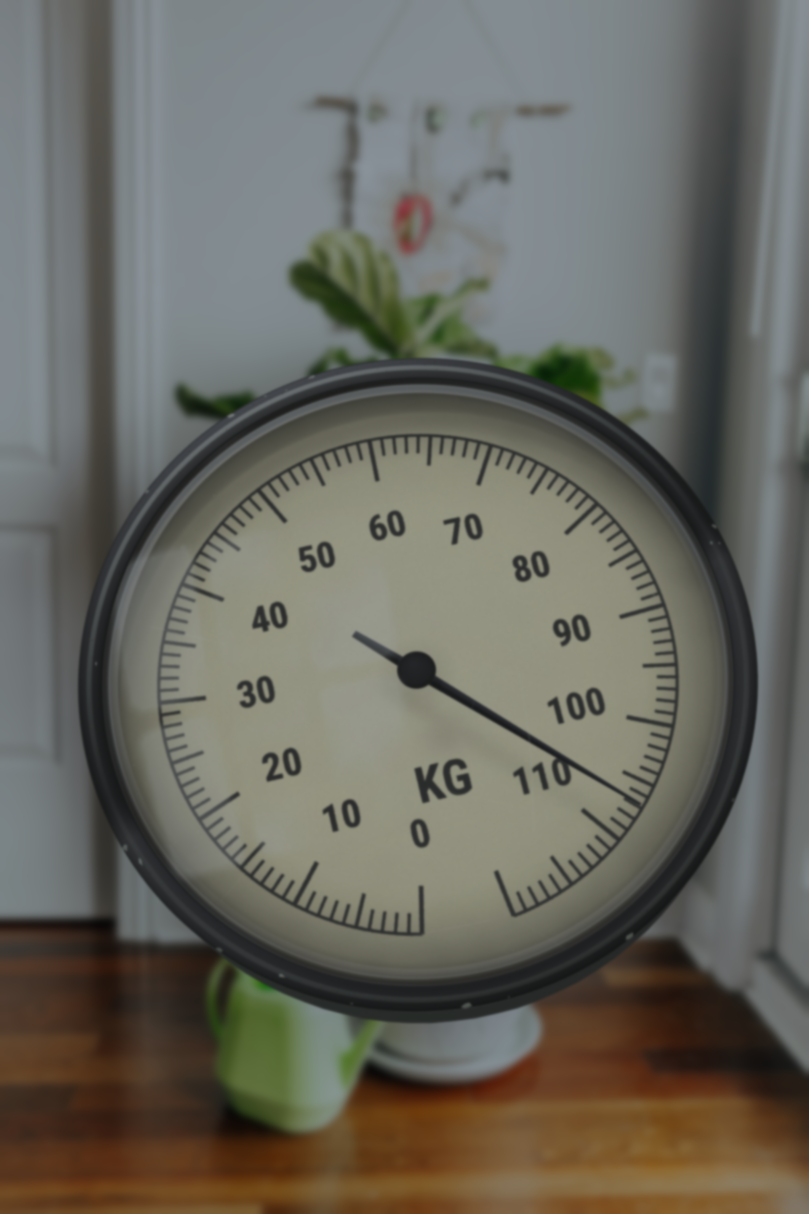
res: 107; kg
